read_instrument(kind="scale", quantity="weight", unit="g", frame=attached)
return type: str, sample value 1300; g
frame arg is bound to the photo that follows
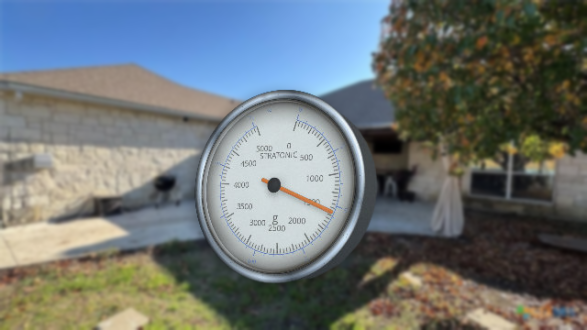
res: 1500; g
